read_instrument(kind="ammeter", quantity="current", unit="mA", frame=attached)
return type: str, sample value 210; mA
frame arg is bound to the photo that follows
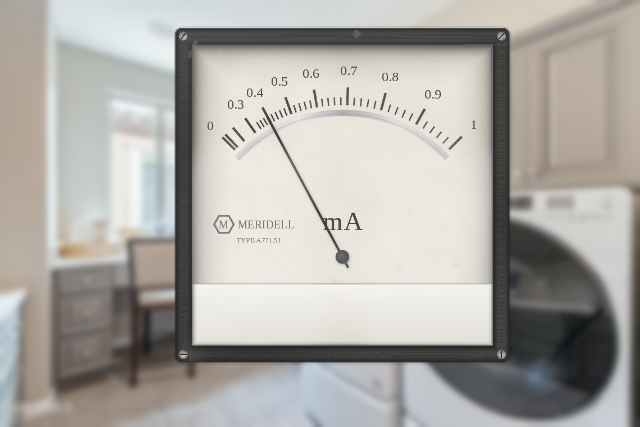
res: 0.4; mA
